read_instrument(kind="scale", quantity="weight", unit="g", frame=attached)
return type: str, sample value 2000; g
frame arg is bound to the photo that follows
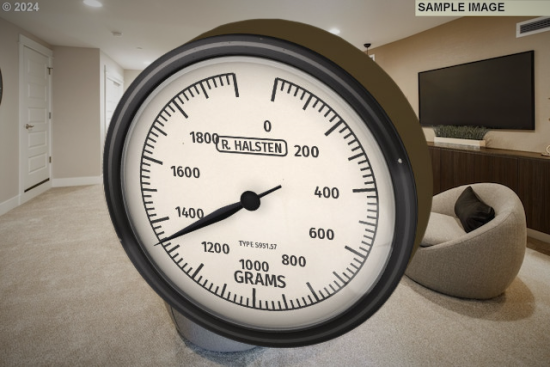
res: 1340; g
